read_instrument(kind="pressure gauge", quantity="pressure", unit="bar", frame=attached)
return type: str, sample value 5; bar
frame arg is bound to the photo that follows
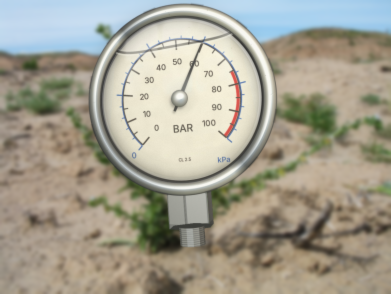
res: 60; bar
